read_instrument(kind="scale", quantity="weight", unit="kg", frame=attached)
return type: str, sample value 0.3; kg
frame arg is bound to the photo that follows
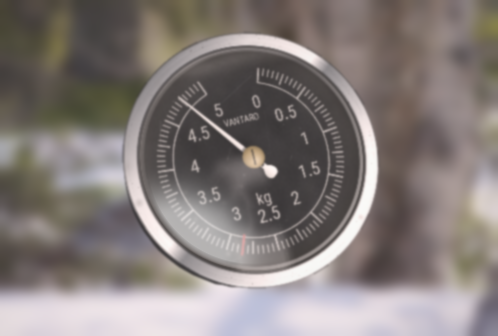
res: 4.75; kg
